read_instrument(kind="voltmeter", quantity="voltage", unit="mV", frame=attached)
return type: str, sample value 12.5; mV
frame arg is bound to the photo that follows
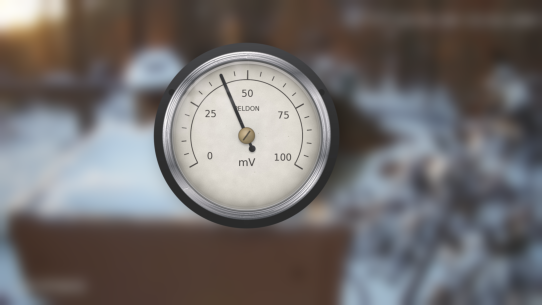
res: 40; mV
